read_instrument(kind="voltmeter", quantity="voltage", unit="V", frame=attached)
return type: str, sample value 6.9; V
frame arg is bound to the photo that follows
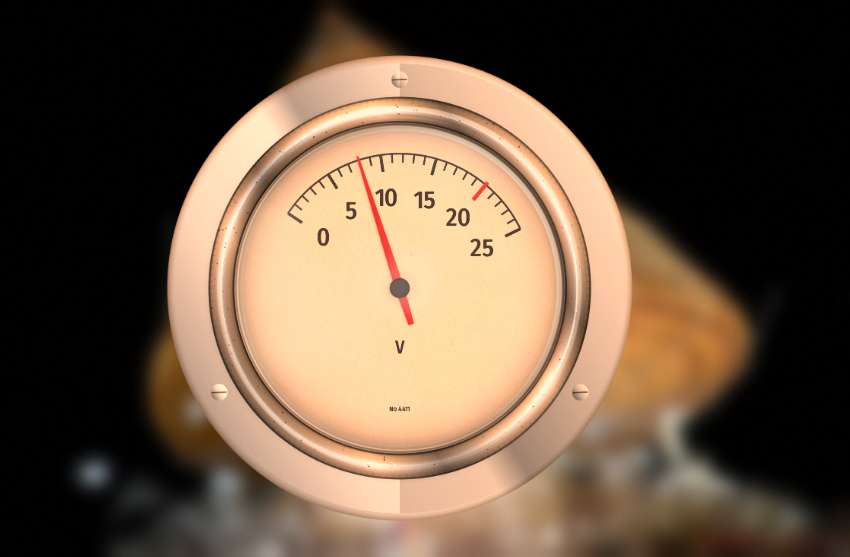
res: 8; V
